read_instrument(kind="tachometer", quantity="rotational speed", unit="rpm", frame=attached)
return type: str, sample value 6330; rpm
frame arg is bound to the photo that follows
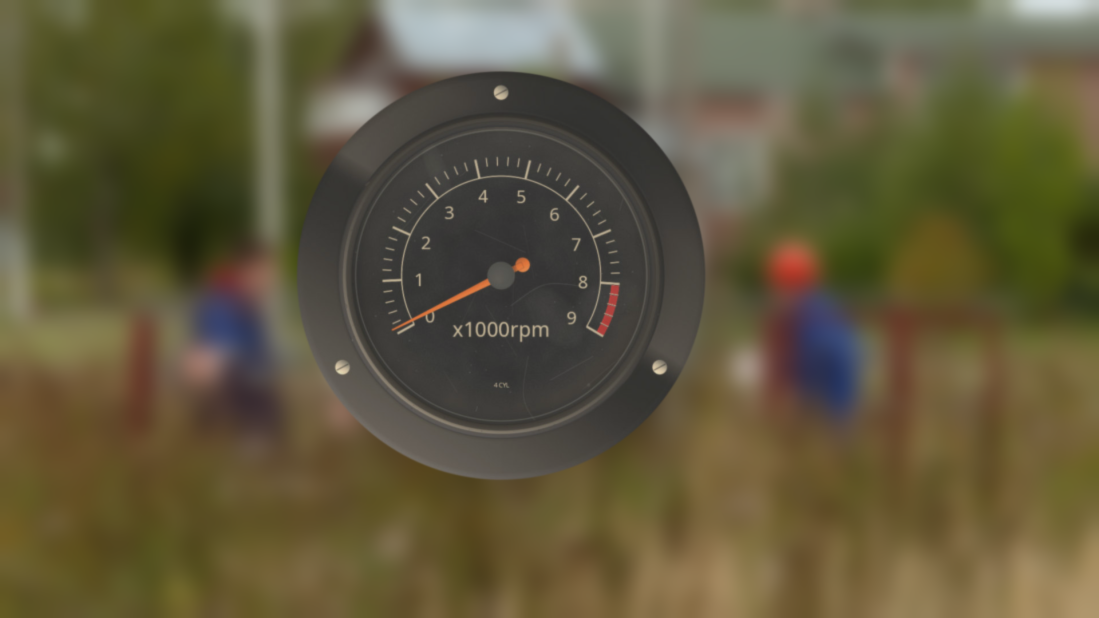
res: 100; rpm
